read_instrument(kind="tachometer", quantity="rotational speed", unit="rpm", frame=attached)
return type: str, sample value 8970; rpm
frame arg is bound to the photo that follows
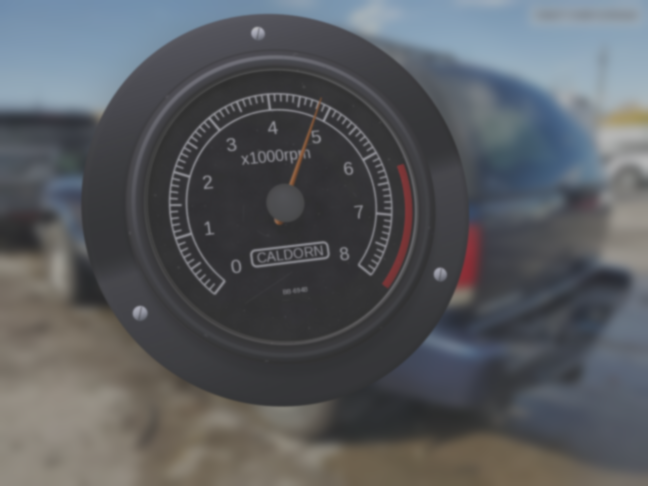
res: 4800; rpm
